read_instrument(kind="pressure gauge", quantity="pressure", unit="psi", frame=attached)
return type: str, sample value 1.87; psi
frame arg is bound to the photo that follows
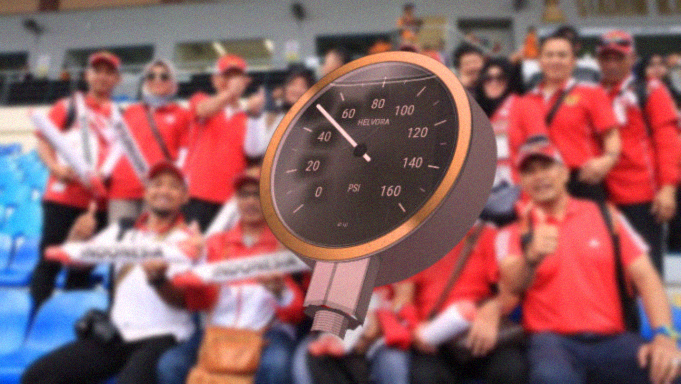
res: 50; psi
